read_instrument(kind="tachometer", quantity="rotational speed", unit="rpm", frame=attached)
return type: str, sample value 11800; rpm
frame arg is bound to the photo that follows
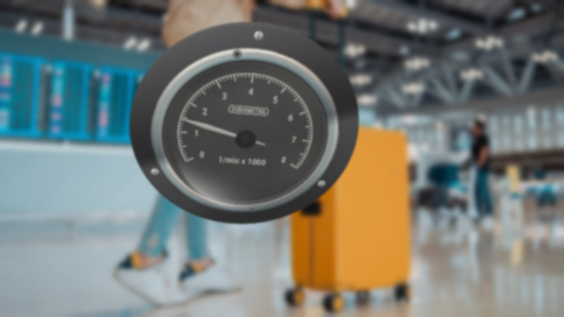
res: 1500; rpm
